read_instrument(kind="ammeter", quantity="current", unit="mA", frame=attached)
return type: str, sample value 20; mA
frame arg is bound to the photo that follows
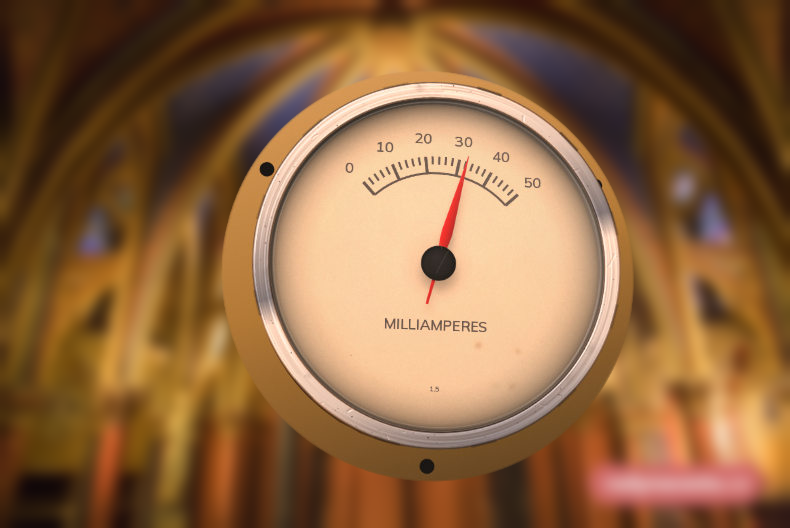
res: 32; mA
